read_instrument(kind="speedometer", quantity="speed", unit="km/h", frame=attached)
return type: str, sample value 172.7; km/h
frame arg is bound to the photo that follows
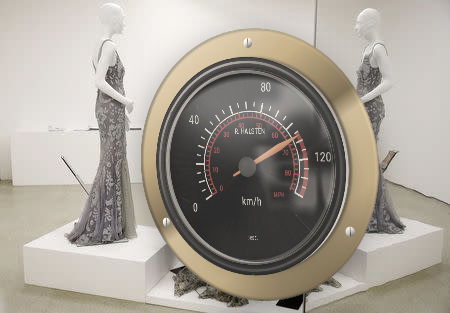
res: 107.5; km/h
